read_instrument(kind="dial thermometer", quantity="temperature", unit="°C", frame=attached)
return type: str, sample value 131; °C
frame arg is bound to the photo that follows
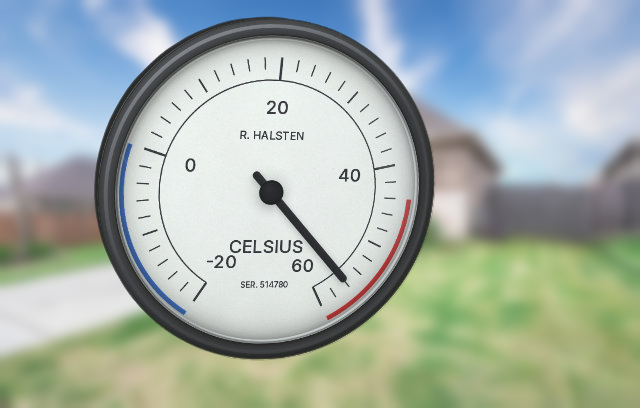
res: 56; °C
